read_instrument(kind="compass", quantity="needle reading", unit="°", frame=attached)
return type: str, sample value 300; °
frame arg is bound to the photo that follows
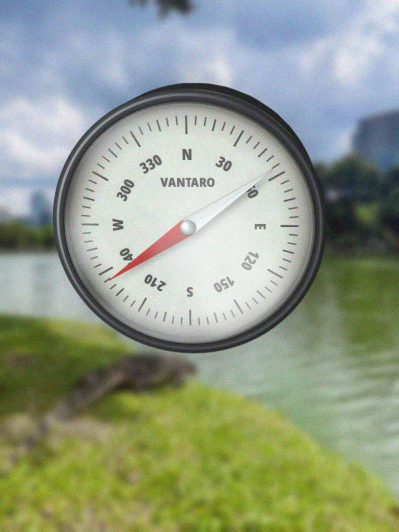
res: 235; °
